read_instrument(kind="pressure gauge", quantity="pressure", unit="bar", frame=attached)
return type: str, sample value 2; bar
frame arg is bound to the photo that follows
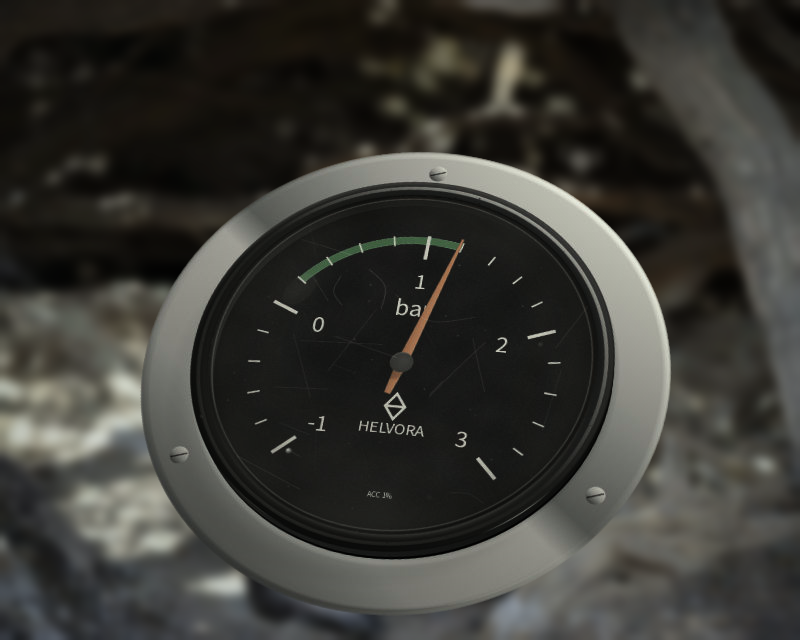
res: 1.2; bar
